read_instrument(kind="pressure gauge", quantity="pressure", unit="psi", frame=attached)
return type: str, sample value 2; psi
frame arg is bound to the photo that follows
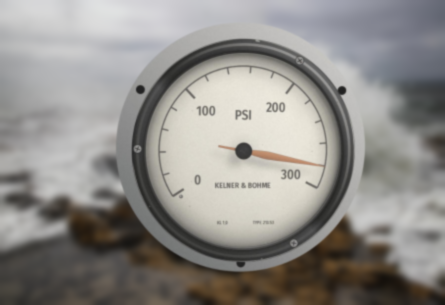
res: 280; psi
